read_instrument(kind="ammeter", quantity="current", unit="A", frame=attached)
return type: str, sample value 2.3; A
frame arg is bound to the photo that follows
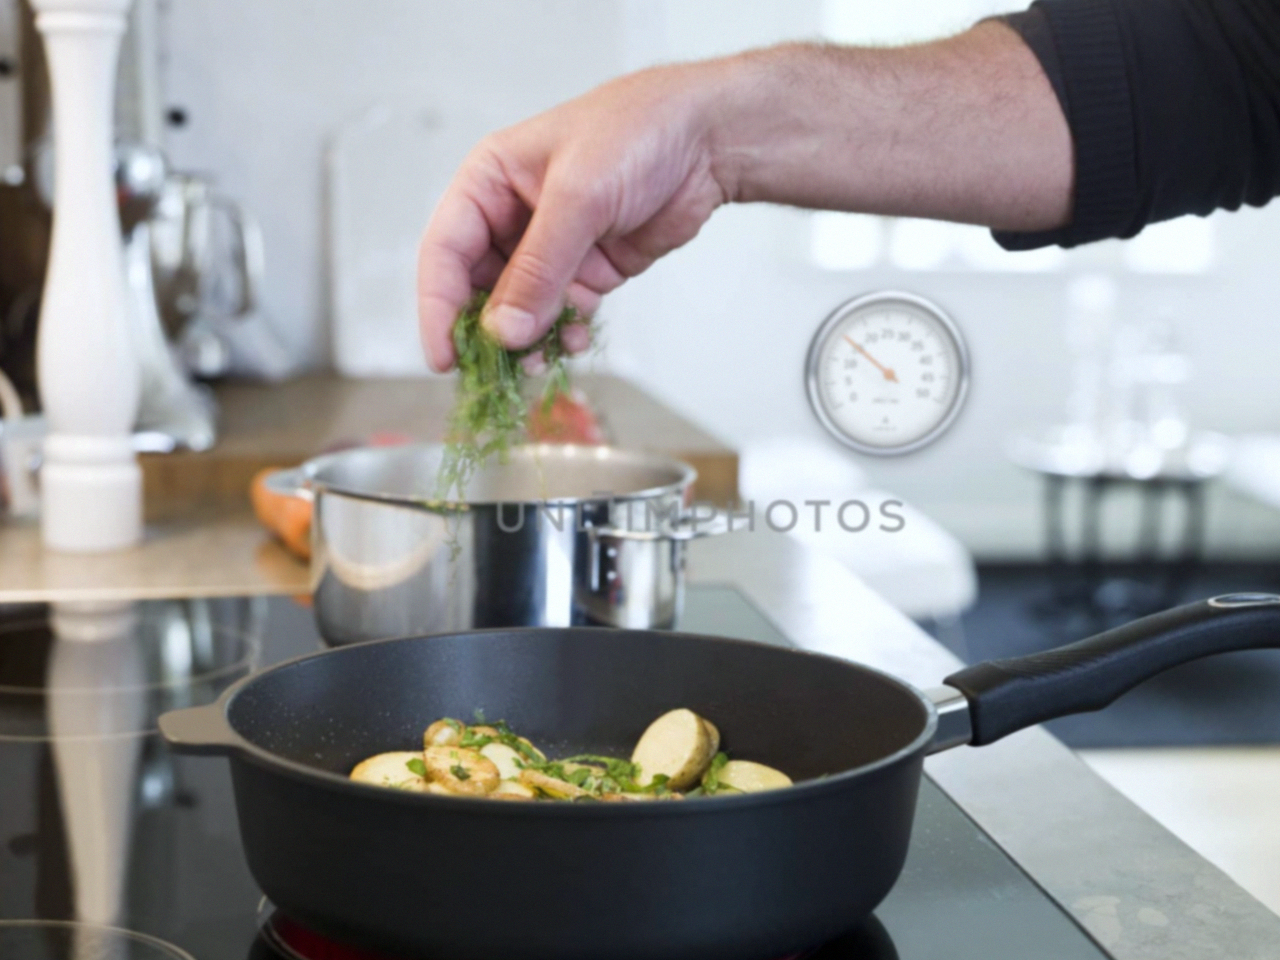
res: 15; A
